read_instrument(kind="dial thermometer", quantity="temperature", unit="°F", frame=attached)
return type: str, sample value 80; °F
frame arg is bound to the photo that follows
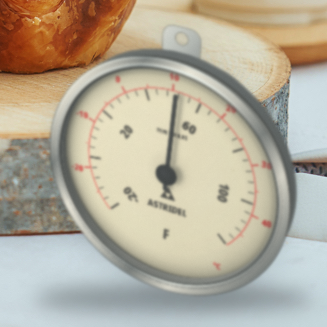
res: 52; °F
